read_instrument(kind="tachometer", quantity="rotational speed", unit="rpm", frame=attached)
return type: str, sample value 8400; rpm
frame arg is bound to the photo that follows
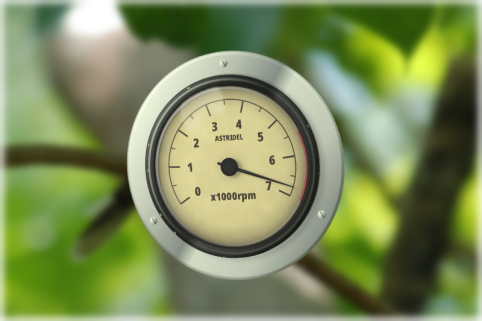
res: 6750; rpm
